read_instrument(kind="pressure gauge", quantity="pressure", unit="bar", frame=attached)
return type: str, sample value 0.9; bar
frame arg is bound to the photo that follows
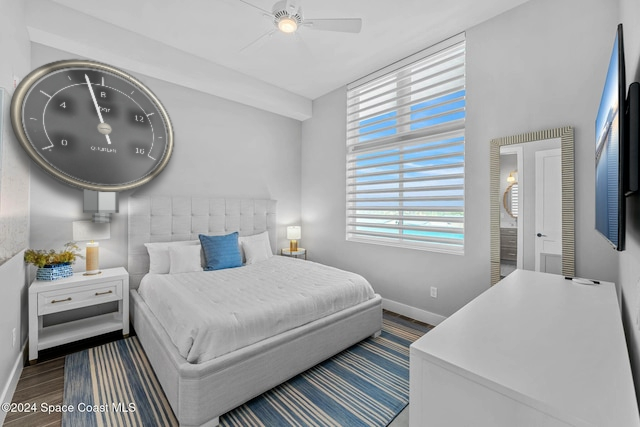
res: 7; bar
